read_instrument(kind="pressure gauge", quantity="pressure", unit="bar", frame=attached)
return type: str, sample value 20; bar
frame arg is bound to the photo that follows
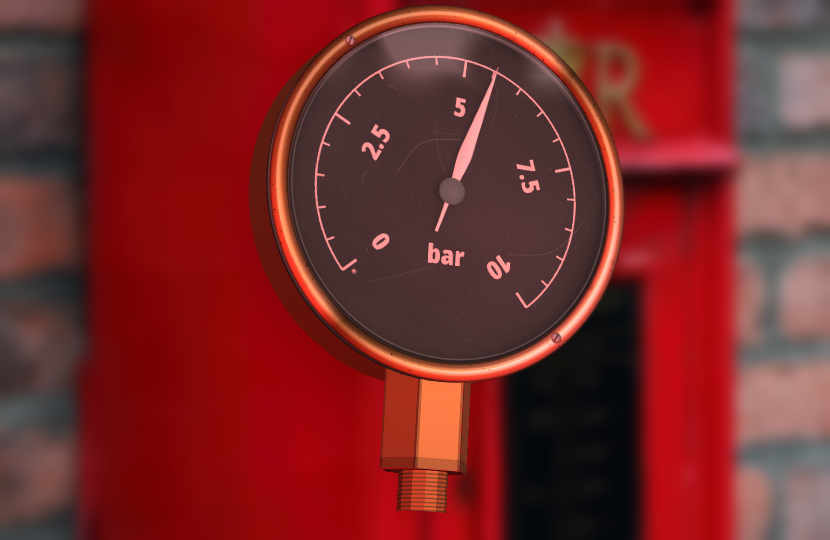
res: 5.5; bar
